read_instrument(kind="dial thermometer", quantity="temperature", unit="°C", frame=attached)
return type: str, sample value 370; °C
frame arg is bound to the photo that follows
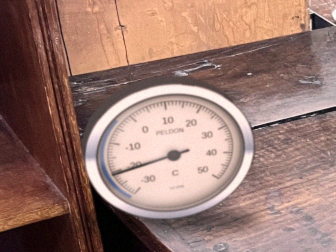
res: -20; °C
